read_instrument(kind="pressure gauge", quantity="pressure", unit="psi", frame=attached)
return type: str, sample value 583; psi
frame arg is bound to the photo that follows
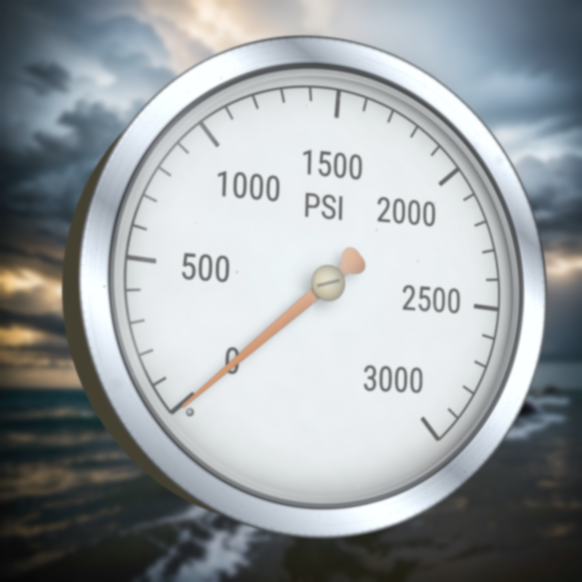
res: 0; psi
